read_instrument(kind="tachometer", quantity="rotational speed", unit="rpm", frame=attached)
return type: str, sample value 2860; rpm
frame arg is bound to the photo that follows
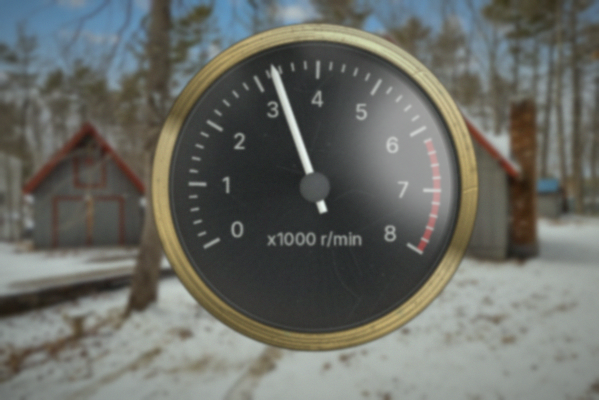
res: 3300; rpm
